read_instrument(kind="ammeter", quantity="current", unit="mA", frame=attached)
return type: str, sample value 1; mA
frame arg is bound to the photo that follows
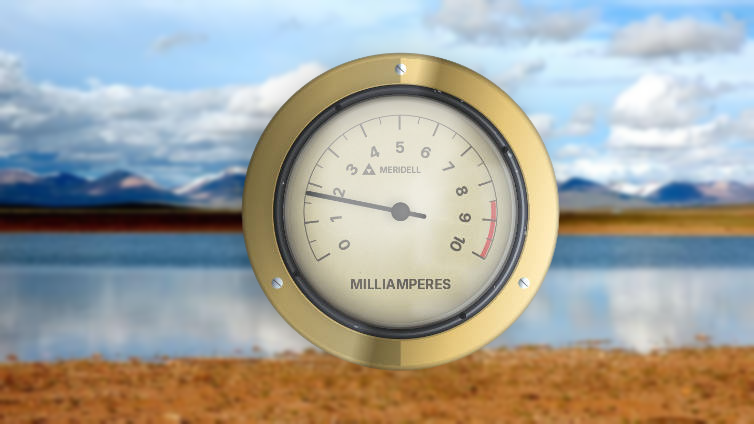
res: 1.75; mA
